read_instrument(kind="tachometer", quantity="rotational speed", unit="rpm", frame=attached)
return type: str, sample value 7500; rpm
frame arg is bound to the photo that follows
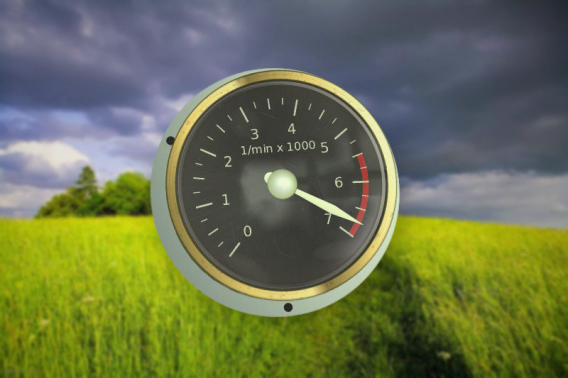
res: 6750; rpm
